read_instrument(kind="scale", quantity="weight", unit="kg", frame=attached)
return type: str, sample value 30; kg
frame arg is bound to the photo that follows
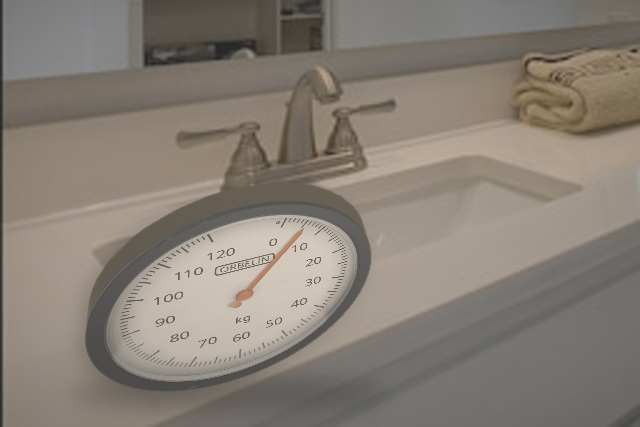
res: 5; kg
